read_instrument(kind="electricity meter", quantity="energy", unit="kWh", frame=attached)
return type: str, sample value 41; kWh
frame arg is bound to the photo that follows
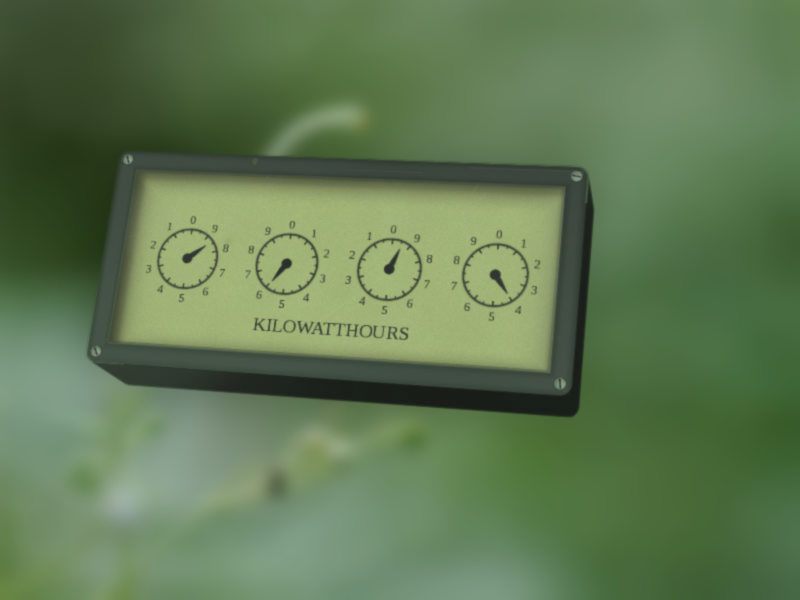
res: 8594; kWh
